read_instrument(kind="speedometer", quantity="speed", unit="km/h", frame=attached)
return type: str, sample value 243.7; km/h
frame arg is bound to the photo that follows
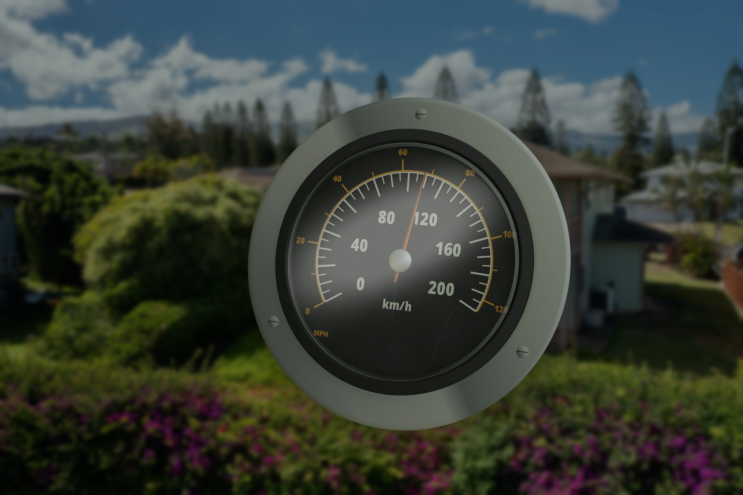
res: 110; km/h
